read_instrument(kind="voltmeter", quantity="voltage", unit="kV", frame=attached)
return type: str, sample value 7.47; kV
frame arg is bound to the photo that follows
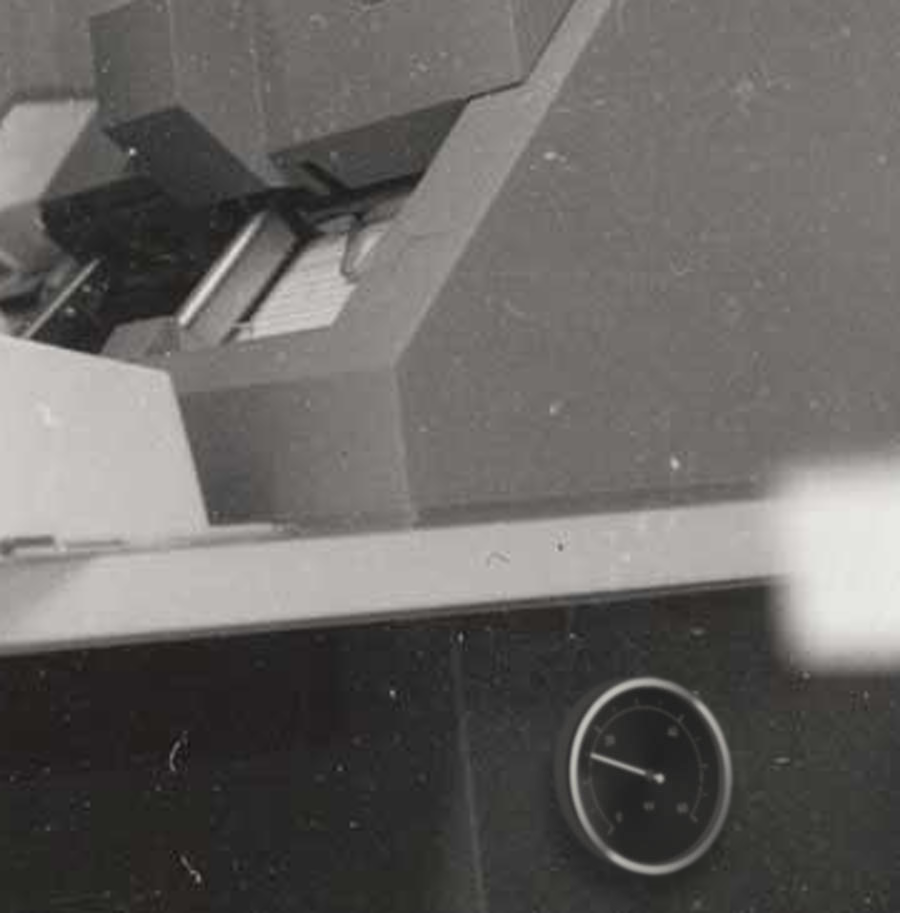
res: 15; kV
